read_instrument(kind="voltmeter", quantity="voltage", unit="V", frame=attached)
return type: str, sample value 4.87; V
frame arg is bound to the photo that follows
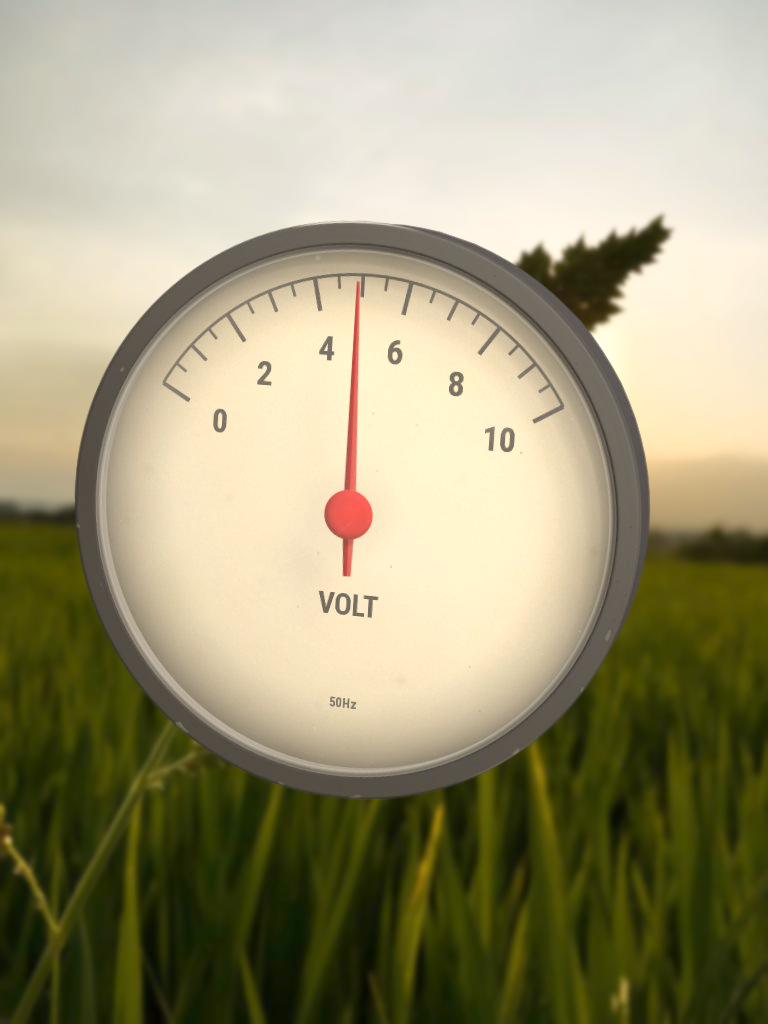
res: 5; V
